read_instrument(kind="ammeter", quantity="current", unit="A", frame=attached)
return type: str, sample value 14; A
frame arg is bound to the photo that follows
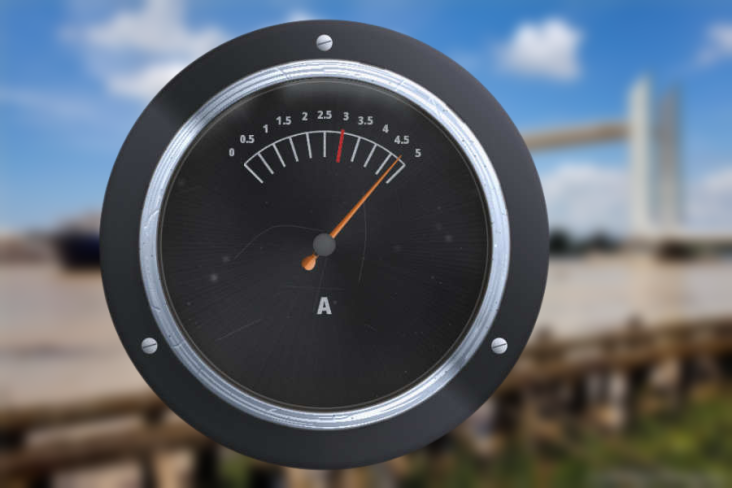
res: 4.75; A
